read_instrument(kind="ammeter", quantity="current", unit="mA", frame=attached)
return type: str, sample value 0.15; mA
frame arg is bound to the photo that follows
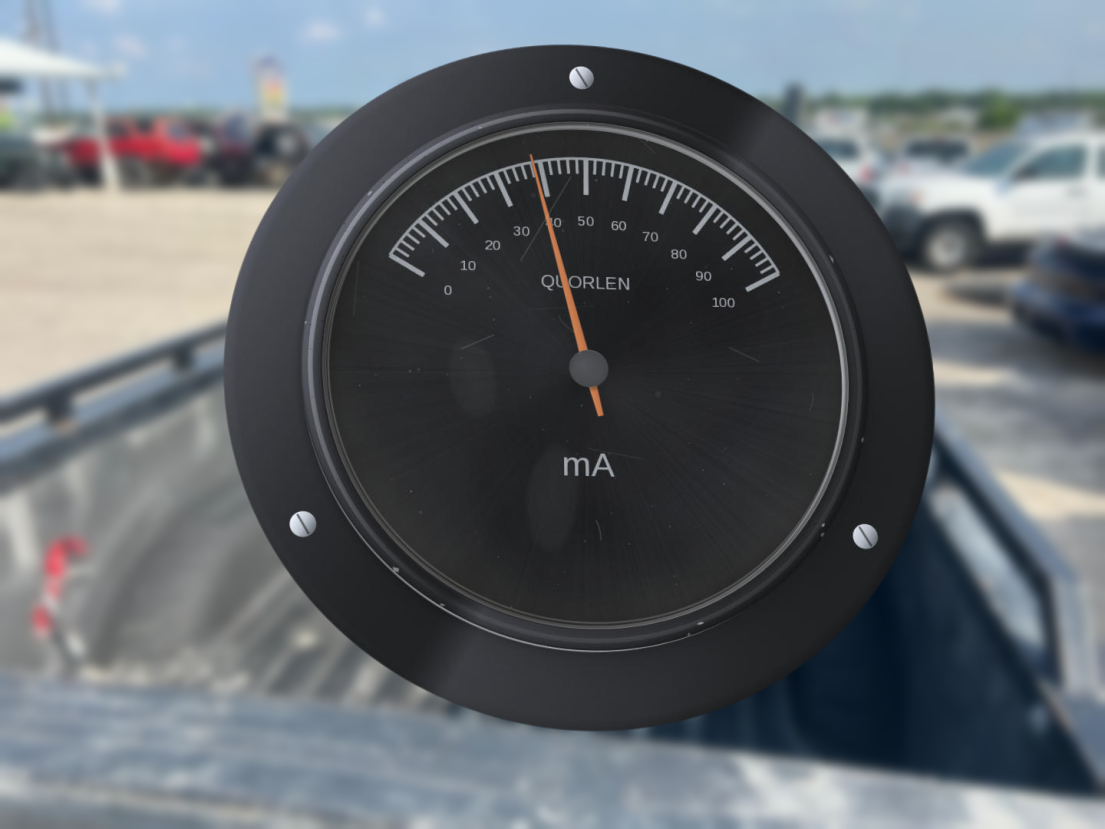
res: 38; mA
